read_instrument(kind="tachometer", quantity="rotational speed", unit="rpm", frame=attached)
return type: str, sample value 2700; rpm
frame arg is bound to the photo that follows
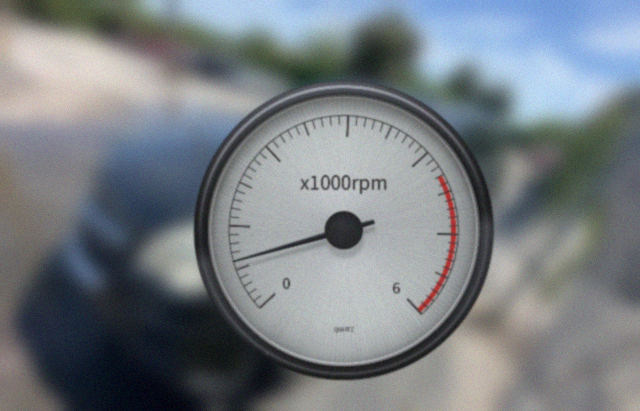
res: 600; rpm
